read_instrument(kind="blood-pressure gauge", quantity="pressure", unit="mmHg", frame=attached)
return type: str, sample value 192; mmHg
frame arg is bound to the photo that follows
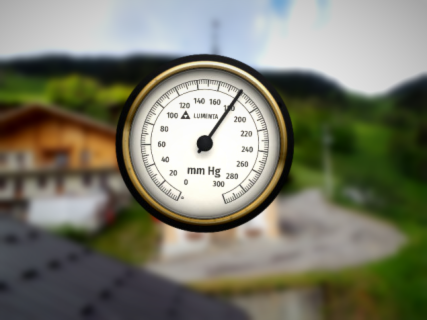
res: 180; mmHg
